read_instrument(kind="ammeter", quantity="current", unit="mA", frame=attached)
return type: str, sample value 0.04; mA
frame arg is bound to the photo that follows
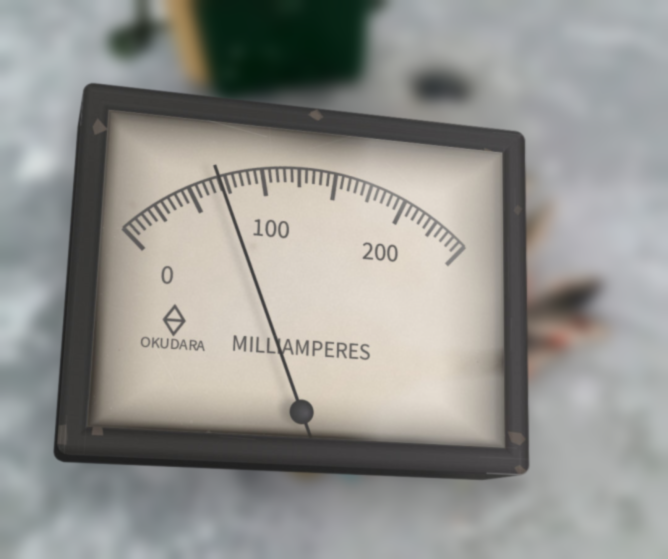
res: 70; mA
